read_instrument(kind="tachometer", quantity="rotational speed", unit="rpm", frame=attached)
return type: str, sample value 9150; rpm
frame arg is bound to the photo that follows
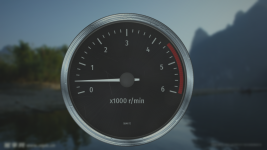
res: 400; rpm
